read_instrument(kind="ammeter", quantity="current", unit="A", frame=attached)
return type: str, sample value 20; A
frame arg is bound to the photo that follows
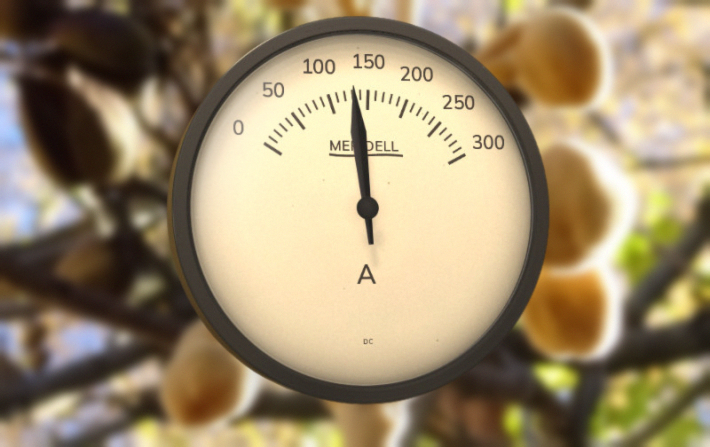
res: 130; A
